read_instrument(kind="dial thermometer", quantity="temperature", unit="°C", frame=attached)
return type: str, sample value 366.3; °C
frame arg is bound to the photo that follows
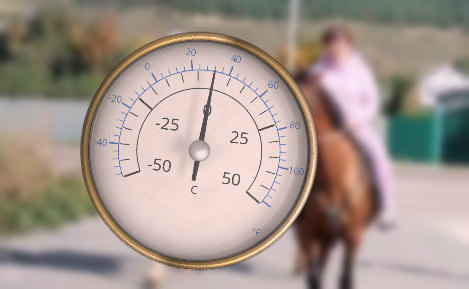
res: 0; °C
